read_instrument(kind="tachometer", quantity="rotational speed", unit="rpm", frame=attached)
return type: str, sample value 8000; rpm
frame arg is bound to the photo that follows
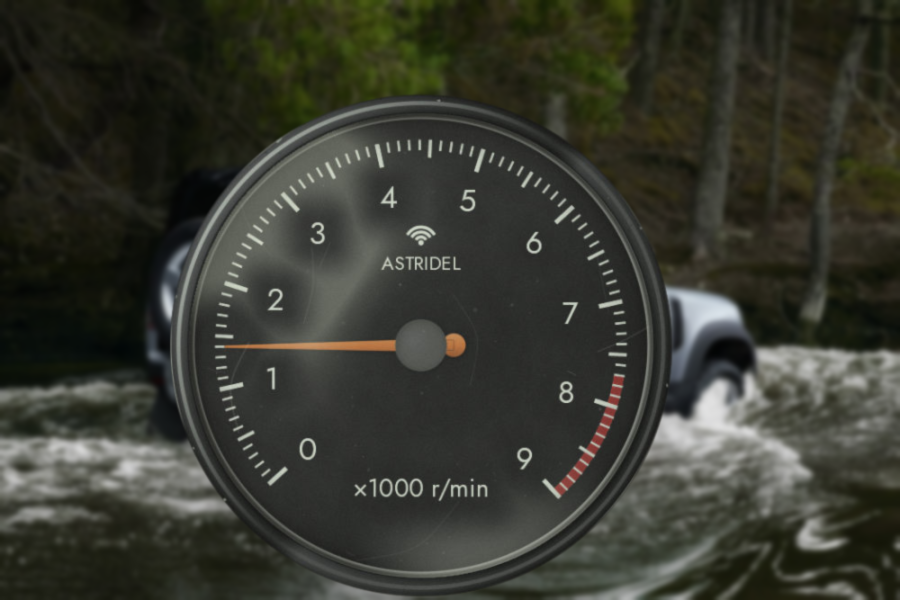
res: 1400; rpm
